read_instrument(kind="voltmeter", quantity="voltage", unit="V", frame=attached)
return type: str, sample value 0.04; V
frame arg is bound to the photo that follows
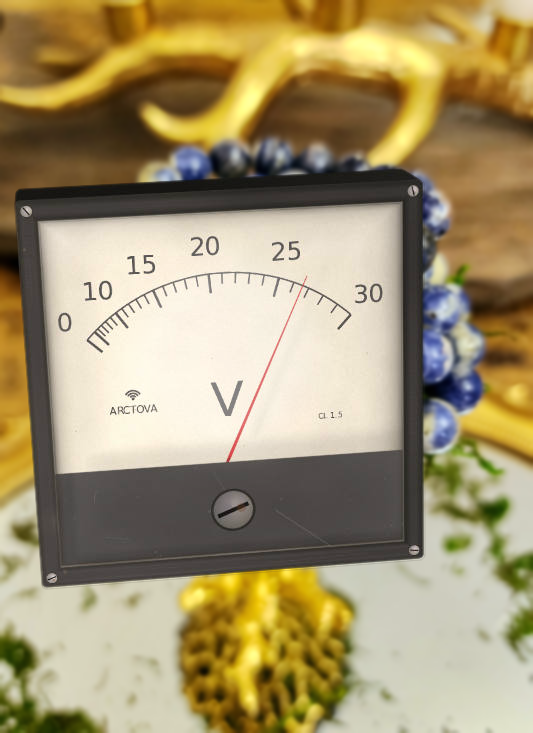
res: 26.5; V
